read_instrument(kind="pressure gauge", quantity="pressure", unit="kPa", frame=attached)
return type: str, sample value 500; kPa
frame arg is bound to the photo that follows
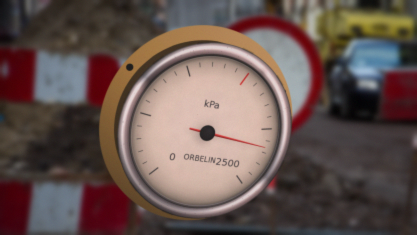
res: 2150; kPa
